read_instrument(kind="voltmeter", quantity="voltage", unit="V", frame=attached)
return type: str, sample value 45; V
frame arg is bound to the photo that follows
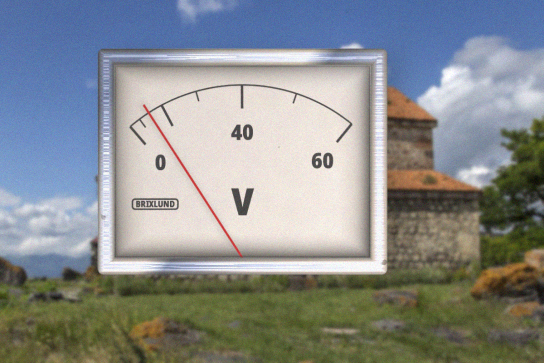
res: 15; V
